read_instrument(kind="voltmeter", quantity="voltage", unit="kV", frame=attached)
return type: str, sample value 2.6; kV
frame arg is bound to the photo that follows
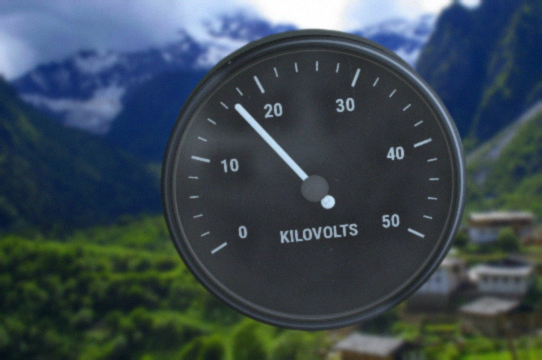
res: 17; kV
